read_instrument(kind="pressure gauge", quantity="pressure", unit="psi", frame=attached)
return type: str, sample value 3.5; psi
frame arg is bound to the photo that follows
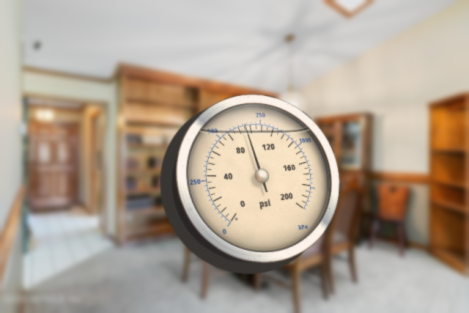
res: 95; psi
